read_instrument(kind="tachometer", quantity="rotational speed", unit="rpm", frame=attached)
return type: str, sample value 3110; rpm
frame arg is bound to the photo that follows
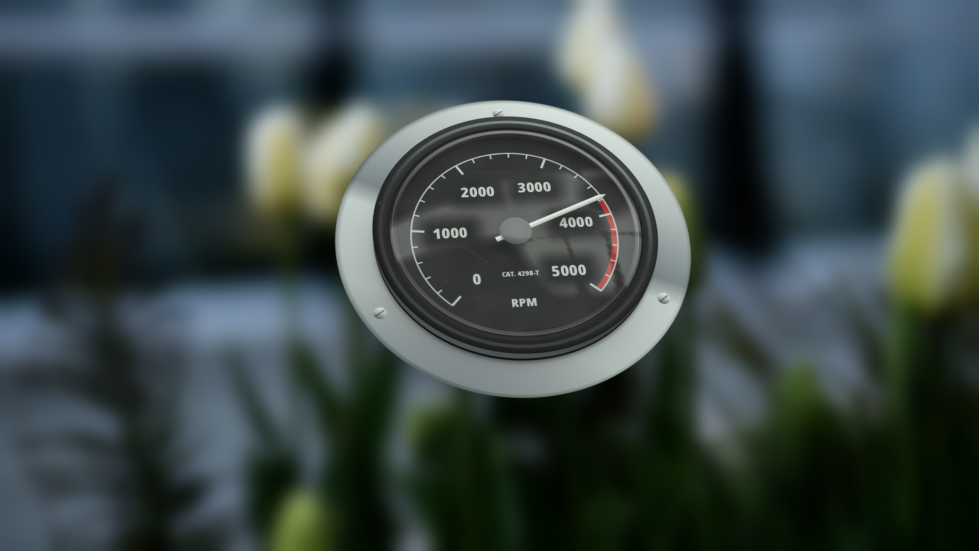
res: 3800; rpm
